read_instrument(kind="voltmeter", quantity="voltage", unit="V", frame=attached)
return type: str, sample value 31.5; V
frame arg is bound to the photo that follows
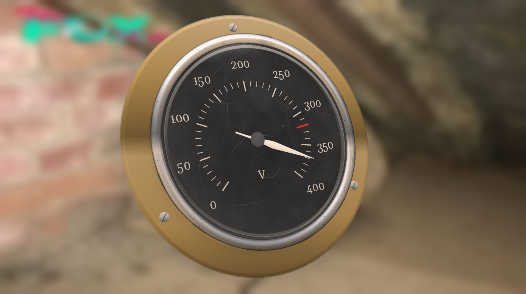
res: 370; V
